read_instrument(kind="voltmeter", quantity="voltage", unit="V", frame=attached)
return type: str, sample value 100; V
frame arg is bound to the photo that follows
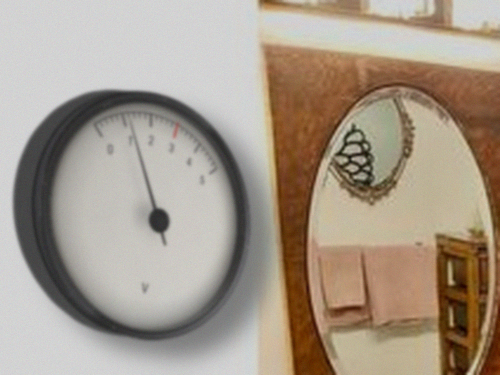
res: 1; V
